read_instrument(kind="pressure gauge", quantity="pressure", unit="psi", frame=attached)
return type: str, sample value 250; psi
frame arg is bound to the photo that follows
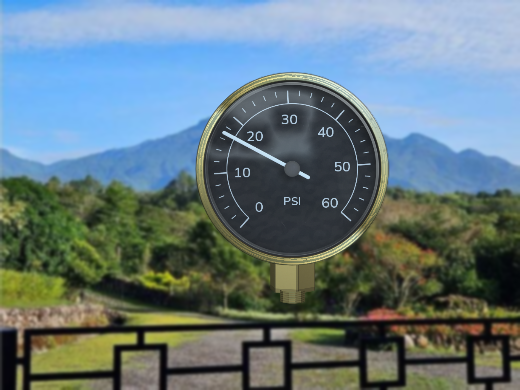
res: 17; psi
